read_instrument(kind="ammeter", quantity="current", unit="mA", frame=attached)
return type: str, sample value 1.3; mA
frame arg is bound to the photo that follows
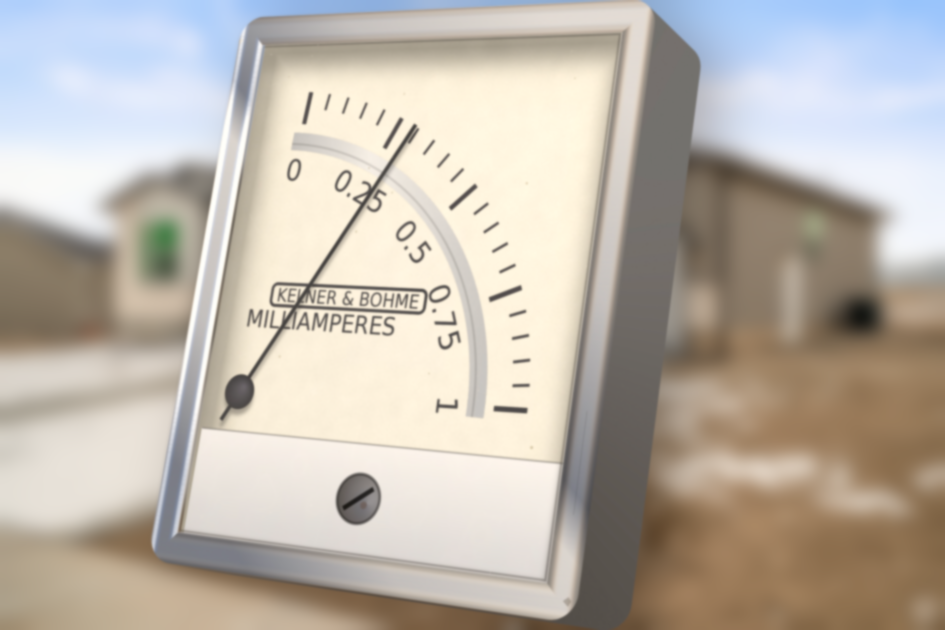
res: 0.3; mA
